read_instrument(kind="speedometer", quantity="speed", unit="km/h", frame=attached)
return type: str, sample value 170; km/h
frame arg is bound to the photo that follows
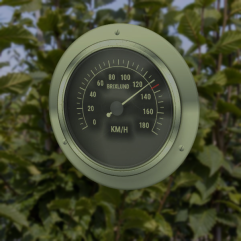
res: 130; km/h
